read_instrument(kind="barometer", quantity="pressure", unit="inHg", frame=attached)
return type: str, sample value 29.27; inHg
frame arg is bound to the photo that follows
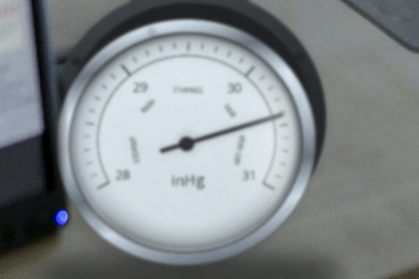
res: 30.4; inHg
